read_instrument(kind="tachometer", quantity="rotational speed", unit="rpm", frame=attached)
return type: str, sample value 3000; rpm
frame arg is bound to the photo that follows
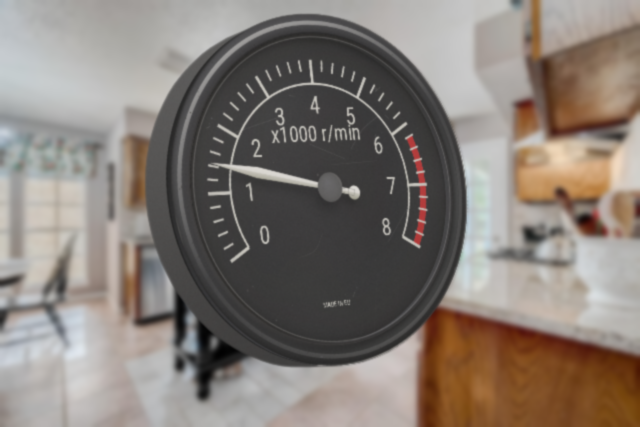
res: 1400; rpm
